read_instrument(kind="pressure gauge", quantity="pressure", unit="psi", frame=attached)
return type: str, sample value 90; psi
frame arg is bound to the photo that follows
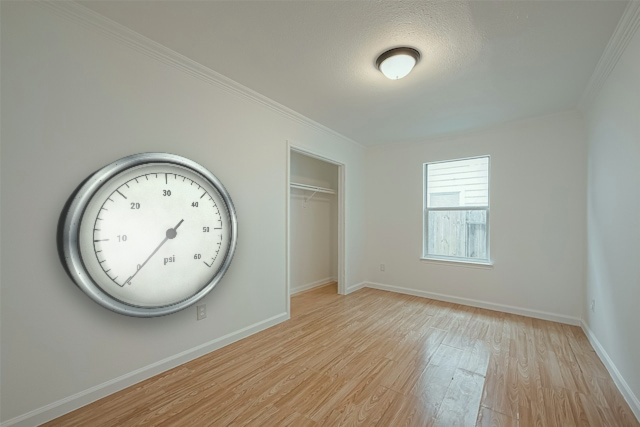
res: 0; psi
